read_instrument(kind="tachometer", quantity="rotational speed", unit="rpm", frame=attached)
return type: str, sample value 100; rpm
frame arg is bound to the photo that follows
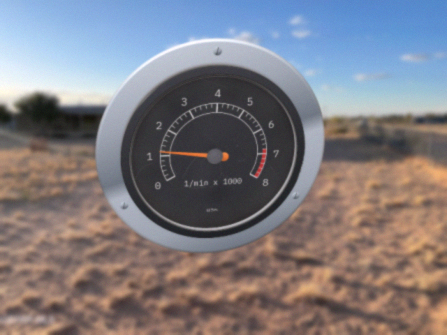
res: 1200; rpm
